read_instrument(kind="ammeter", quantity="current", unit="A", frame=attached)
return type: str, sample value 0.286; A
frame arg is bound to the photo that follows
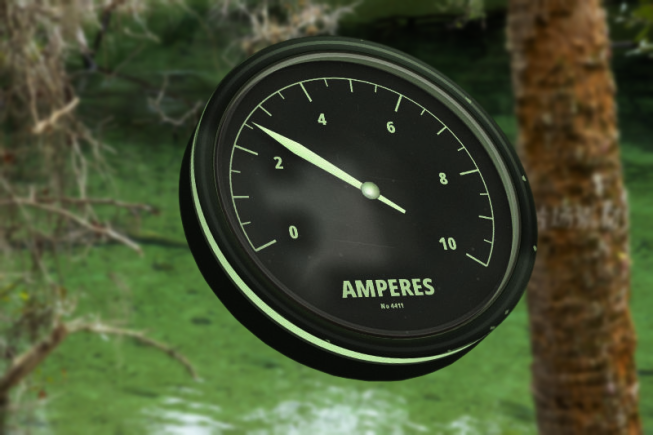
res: 2.5; A
